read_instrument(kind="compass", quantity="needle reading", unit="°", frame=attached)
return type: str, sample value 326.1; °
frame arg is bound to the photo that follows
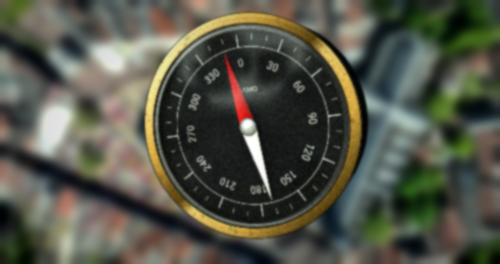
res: 350; °
